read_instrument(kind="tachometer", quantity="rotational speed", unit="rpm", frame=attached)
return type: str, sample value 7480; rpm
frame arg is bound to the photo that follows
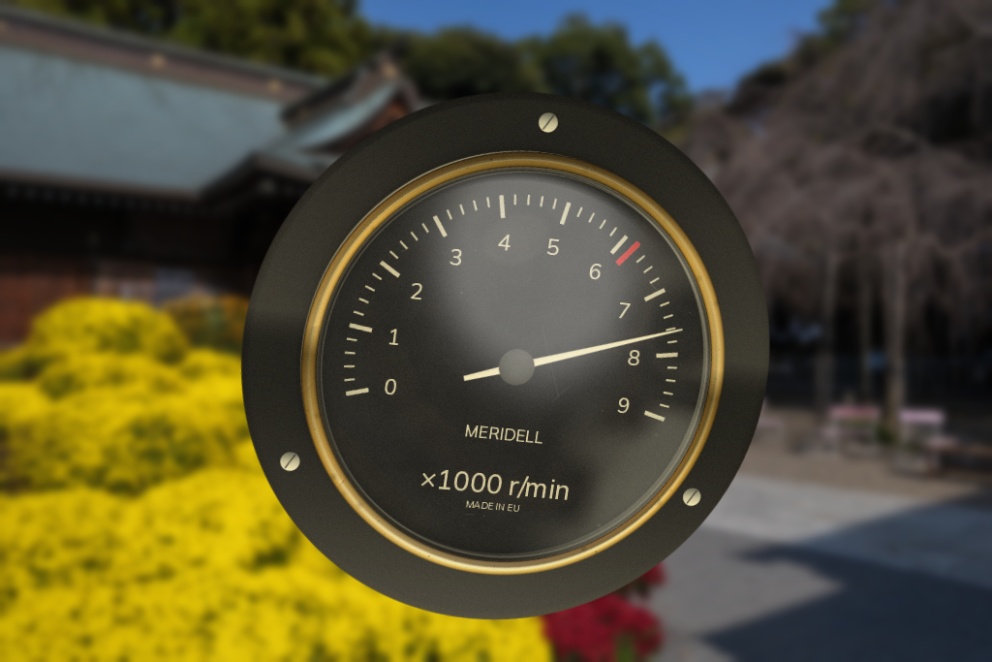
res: 7600; rpm
